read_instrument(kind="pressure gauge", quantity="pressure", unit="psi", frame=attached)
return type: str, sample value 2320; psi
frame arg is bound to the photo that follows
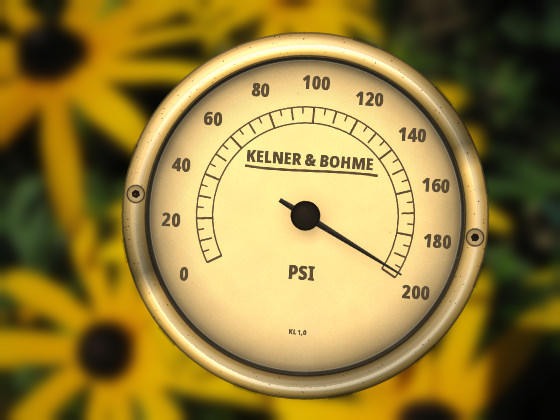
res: 197.5; psi
